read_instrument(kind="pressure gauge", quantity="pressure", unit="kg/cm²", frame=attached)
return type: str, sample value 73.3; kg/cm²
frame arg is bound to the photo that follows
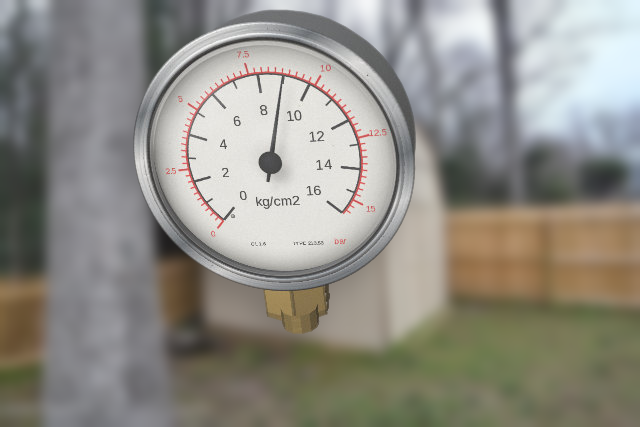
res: 9; kg/cm²
